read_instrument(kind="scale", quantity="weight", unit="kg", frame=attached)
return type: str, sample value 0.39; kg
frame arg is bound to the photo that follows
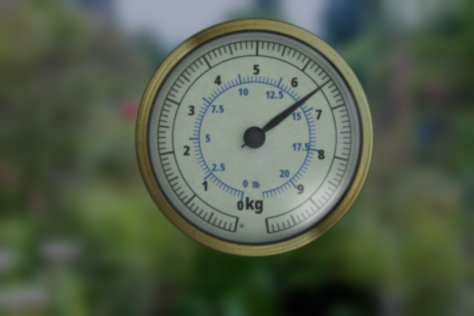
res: 6.5; kg
